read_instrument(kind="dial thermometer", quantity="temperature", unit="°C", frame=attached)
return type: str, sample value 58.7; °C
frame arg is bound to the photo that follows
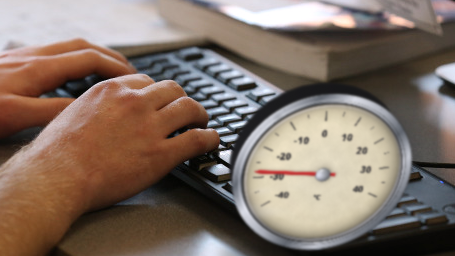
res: -27.5; °C
